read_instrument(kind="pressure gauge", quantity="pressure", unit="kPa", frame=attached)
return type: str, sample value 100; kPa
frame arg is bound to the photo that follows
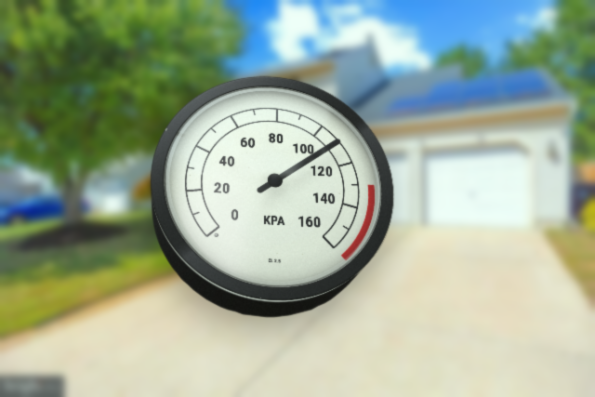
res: 110; kPa
